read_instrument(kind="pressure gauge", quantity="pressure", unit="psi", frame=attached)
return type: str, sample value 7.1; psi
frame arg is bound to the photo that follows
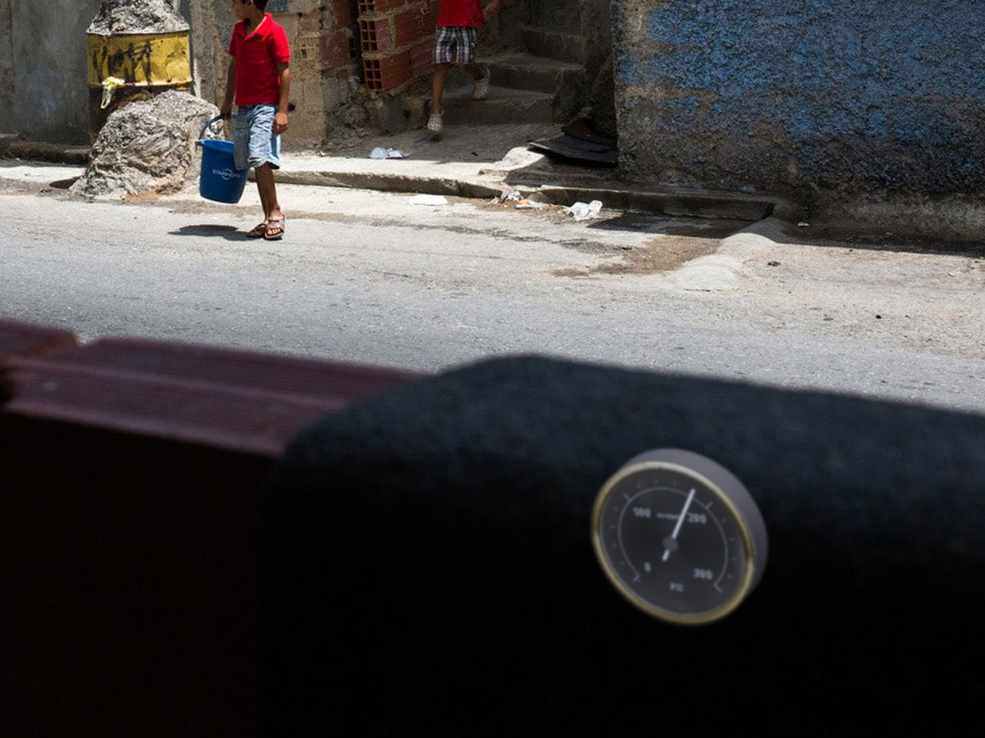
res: 180; psi
